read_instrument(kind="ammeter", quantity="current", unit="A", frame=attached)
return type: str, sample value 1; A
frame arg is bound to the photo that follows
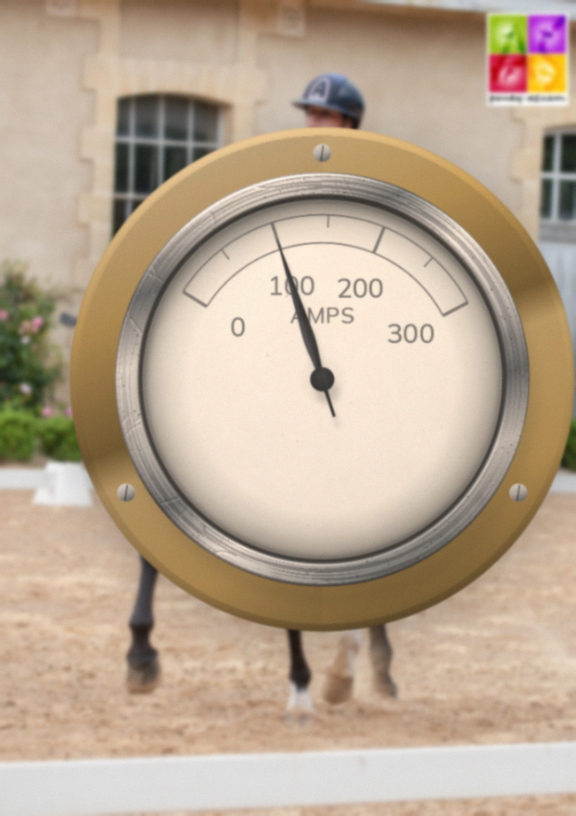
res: 100; A
